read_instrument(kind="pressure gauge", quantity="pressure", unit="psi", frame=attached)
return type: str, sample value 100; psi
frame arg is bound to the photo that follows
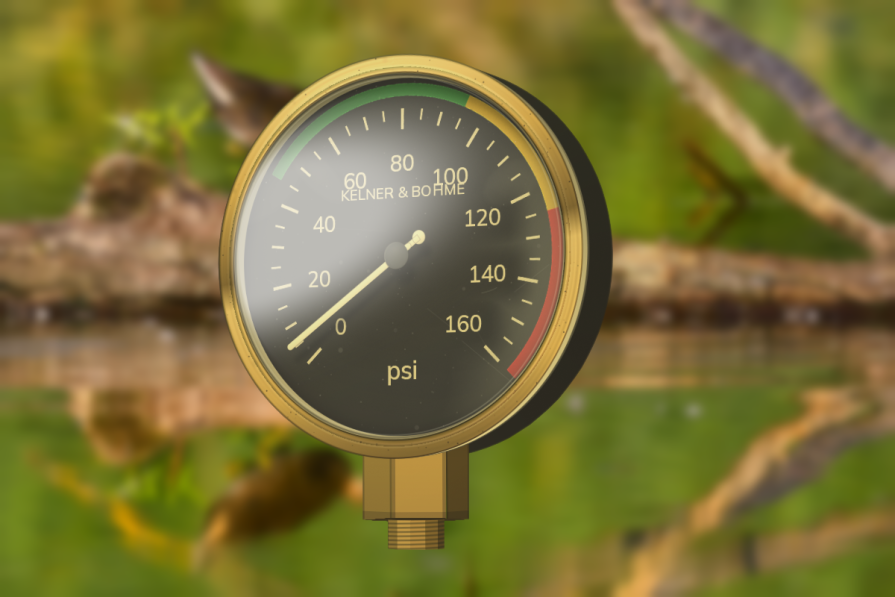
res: 5; psi
